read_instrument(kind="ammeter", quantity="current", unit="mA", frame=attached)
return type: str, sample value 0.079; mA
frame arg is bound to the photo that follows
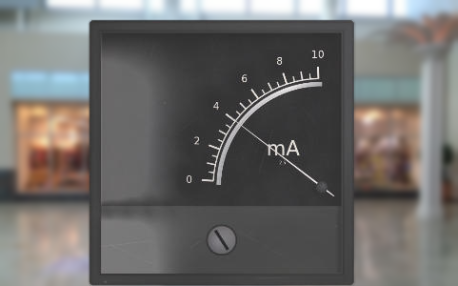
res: 4; mA
